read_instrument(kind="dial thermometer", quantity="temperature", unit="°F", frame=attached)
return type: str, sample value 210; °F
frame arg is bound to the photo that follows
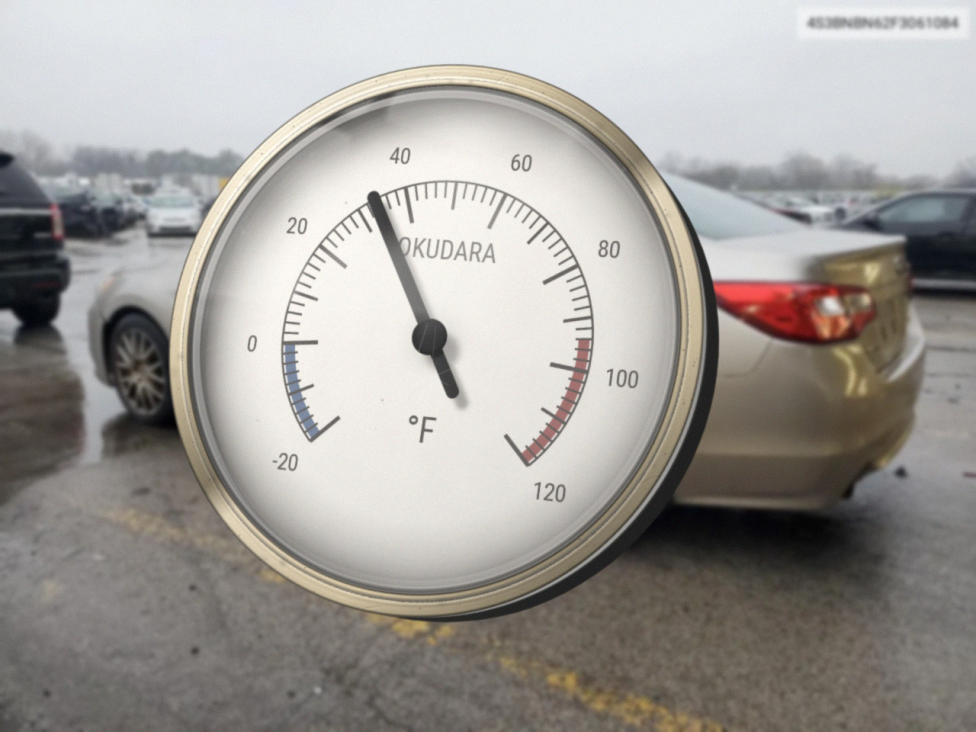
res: 34; °F
